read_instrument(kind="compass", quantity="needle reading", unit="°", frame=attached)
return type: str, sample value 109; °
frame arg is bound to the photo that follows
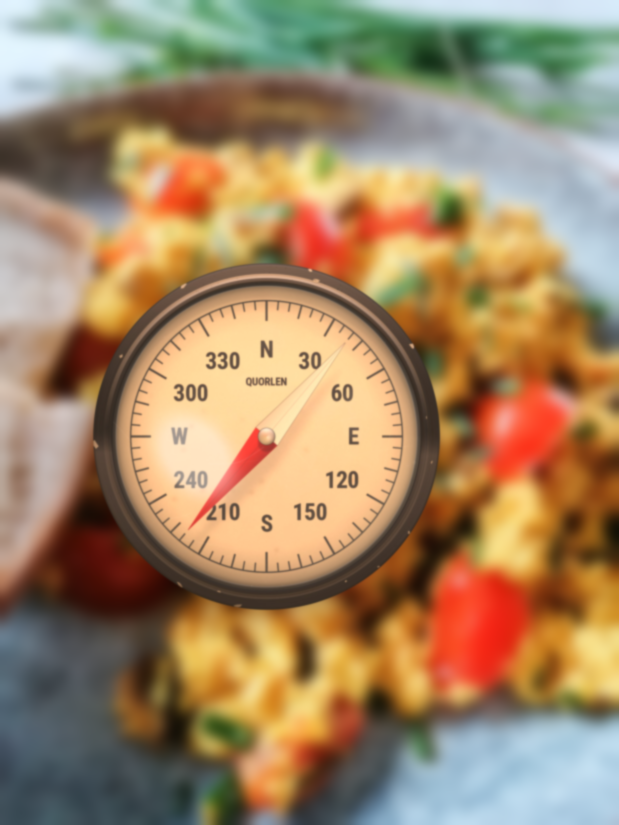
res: 220; °
